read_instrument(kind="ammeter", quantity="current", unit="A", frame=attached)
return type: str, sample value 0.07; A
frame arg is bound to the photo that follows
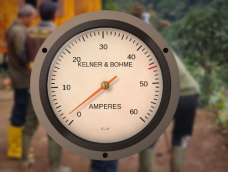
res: 2; A
